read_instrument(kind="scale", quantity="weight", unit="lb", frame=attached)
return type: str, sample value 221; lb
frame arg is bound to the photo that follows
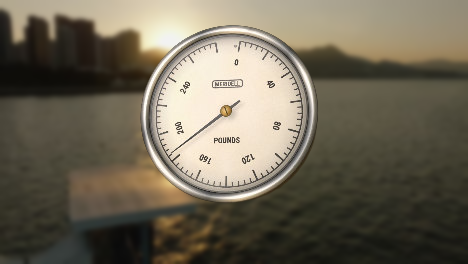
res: 184; lb
